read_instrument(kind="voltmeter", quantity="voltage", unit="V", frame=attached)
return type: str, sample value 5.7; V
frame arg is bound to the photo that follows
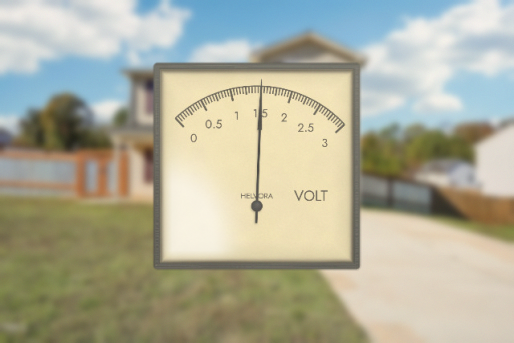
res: 1.5; V
